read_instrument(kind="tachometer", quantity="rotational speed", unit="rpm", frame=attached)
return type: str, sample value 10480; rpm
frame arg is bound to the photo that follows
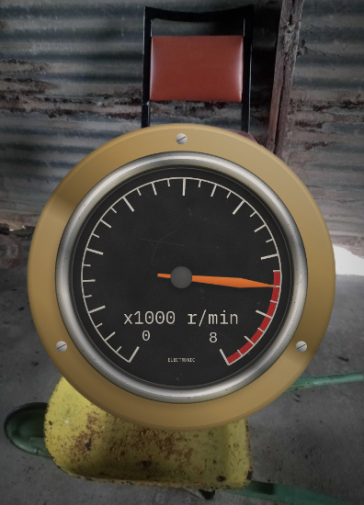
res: 6500; rpm
